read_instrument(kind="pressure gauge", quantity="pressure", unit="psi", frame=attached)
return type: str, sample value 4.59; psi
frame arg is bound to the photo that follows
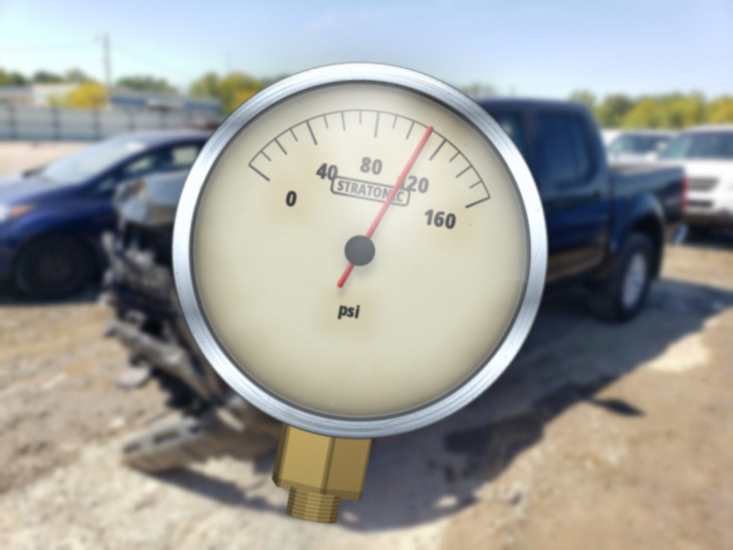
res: 110; psi
